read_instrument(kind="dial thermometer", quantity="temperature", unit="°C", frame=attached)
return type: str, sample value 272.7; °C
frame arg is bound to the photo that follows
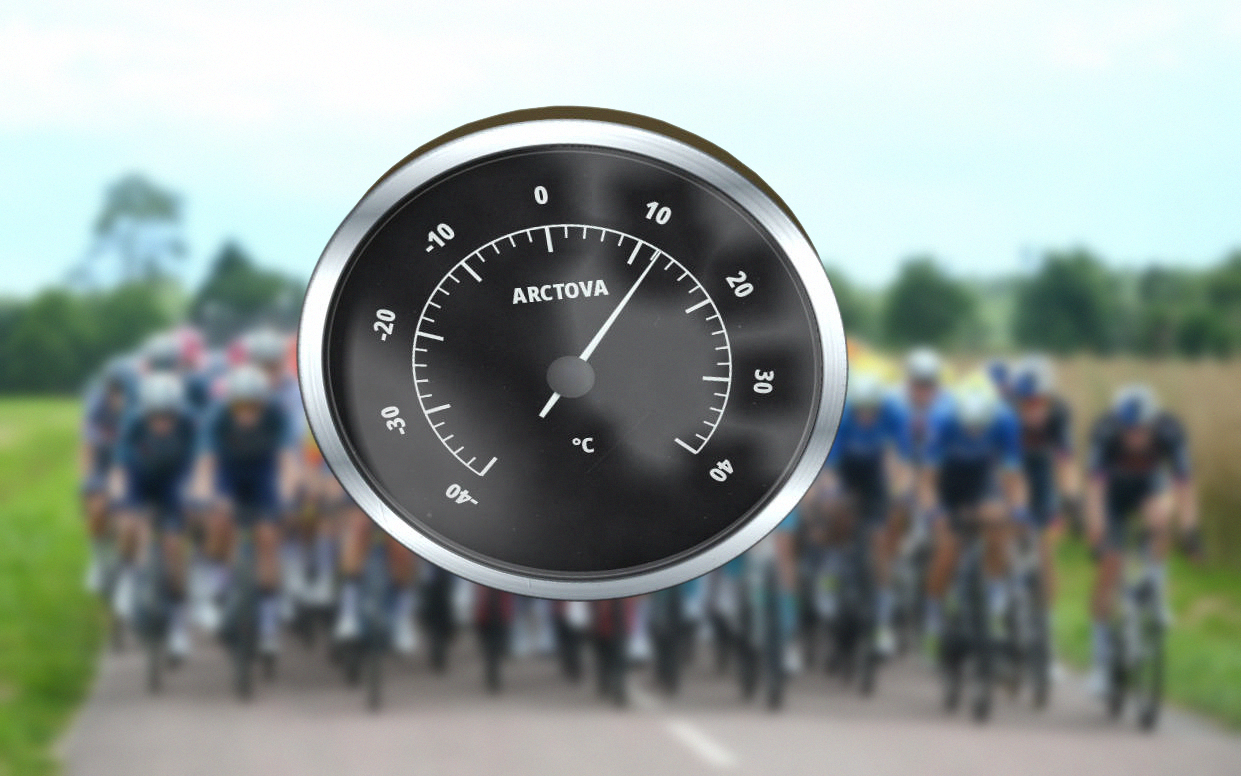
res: 12; °C
